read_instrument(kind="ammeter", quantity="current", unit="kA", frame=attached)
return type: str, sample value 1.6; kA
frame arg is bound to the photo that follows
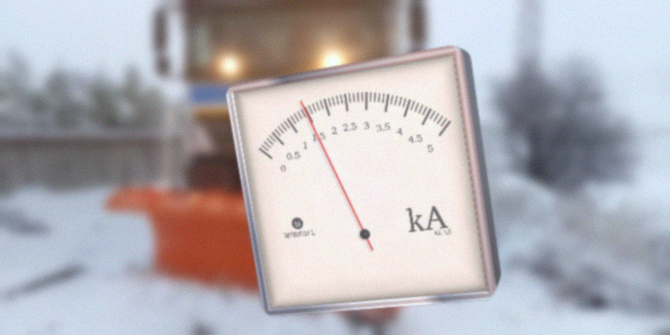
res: 1.5; kA
